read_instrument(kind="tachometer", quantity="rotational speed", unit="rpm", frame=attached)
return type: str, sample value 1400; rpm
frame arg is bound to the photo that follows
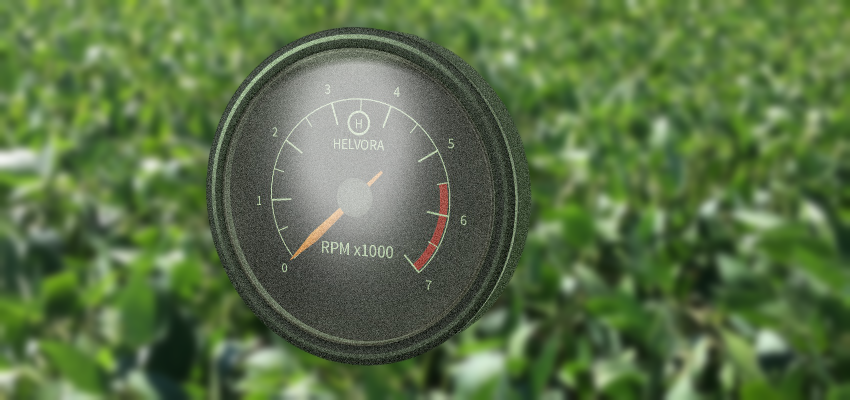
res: 0; rpm
